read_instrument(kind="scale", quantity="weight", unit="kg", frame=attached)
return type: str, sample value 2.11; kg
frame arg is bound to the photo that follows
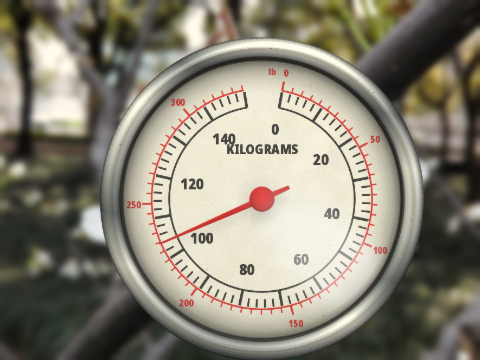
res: 104; kg
